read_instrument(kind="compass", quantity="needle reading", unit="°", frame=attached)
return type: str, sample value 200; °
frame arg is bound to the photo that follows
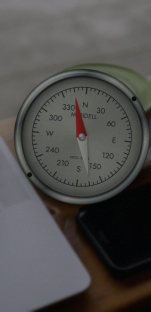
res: 345; °
